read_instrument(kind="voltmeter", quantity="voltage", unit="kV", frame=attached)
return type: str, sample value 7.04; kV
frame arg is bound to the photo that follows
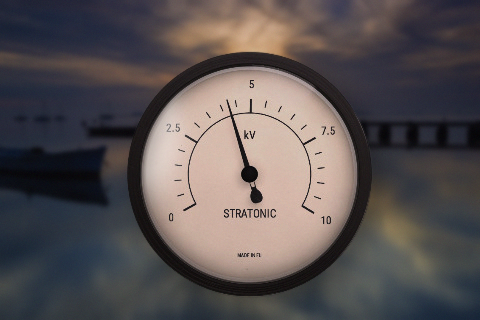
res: 4.25; kV
